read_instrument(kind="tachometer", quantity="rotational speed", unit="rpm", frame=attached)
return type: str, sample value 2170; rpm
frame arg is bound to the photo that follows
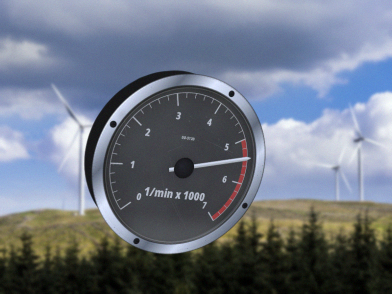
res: 5400; rpm
